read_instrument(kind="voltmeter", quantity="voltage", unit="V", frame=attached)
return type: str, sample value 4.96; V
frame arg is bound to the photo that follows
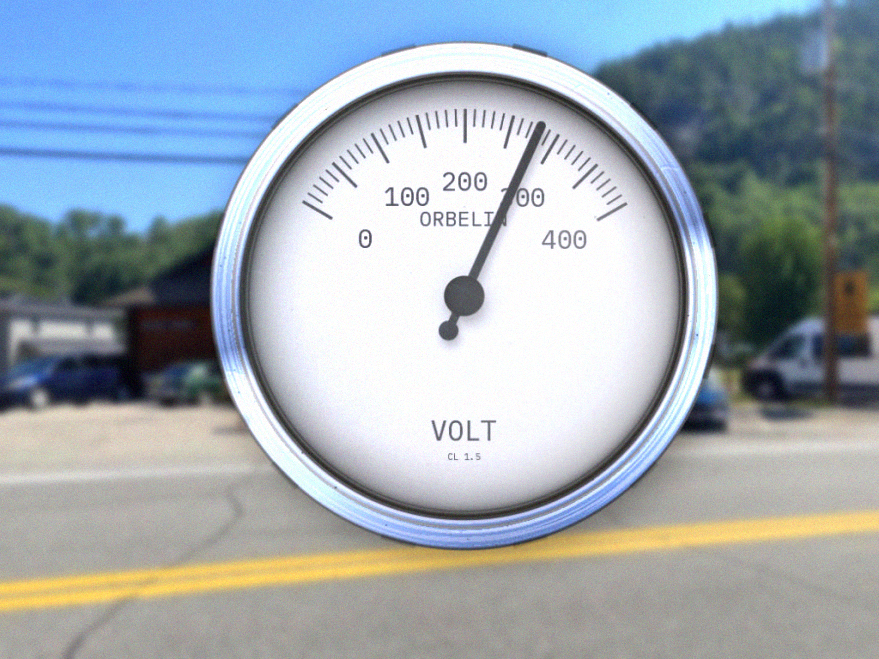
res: 280; V
